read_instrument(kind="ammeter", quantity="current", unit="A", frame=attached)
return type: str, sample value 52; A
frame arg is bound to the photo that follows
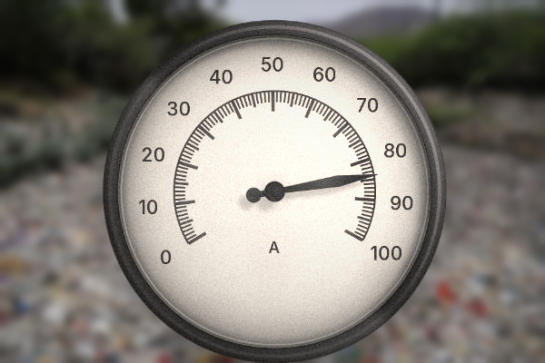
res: 84; A
